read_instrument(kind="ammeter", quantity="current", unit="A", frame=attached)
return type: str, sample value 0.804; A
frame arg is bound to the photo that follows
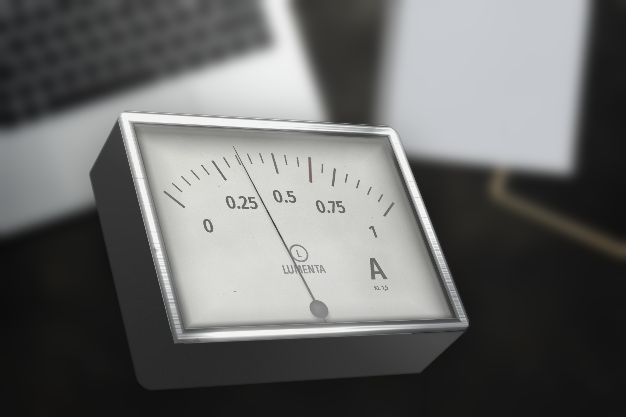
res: 0.35; A
